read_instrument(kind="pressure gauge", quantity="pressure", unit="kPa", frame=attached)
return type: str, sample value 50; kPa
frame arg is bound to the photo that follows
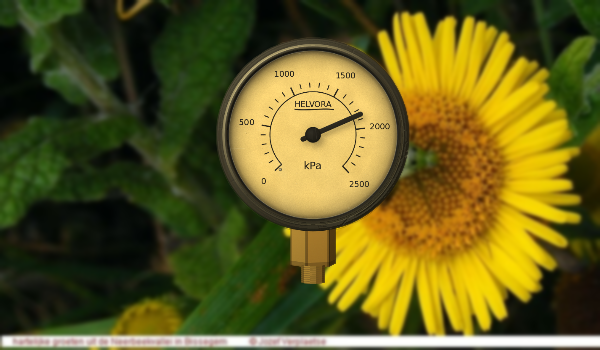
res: 1850; kPa
